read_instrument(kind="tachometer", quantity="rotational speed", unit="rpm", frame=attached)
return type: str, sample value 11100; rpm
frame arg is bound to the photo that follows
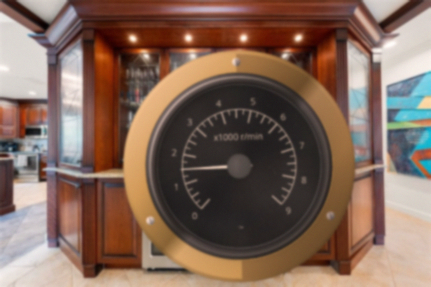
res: 1500; rpm
